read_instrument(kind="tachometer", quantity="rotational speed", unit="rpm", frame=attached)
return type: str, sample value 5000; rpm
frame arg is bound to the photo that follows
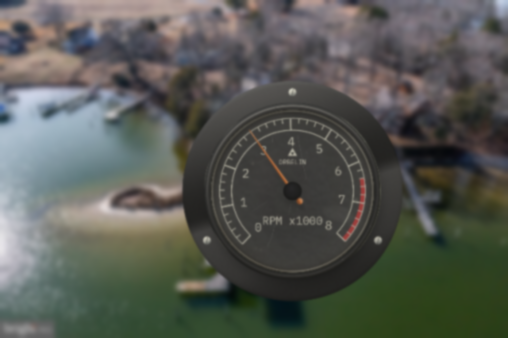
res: 3000; rpm
